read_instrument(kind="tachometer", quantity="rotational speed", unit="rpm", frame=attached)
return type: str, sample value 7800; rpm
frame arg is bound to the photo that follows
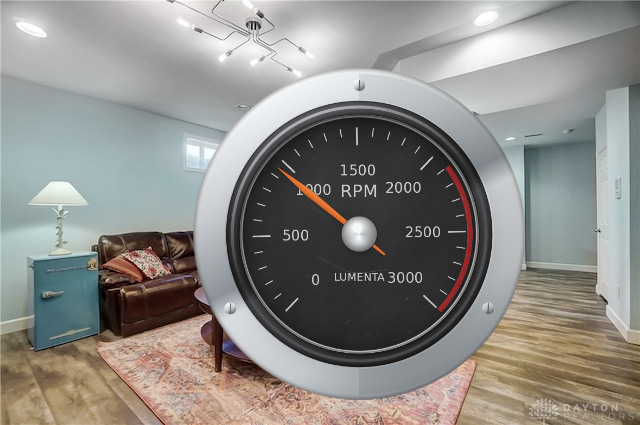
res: 950; rpm
